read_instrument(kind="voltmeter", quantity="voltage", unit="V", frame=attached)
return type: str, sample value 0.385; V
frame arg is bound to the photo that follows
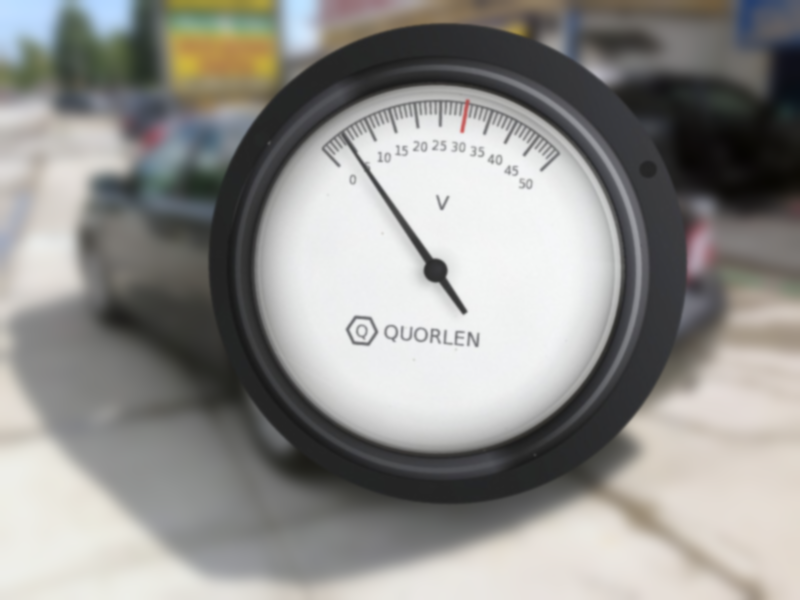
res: 5; V
